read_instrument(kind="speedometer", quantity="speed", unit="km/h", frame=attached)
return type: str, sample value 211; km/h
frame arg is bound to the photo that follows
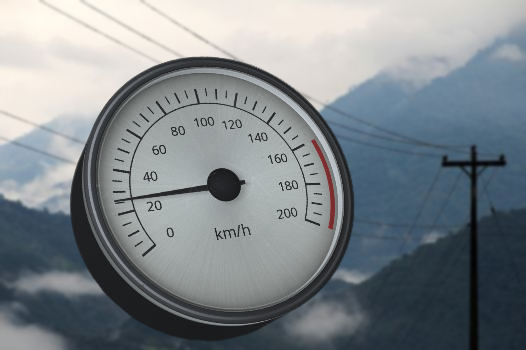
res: 25; km/h
